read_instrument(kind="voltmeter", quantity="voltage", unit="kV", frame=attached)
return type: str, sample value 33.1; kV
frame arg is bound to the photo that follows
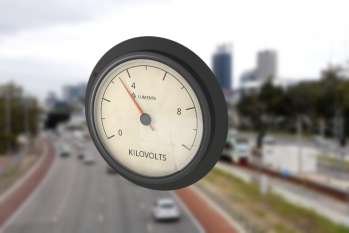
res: 3.5; kV
